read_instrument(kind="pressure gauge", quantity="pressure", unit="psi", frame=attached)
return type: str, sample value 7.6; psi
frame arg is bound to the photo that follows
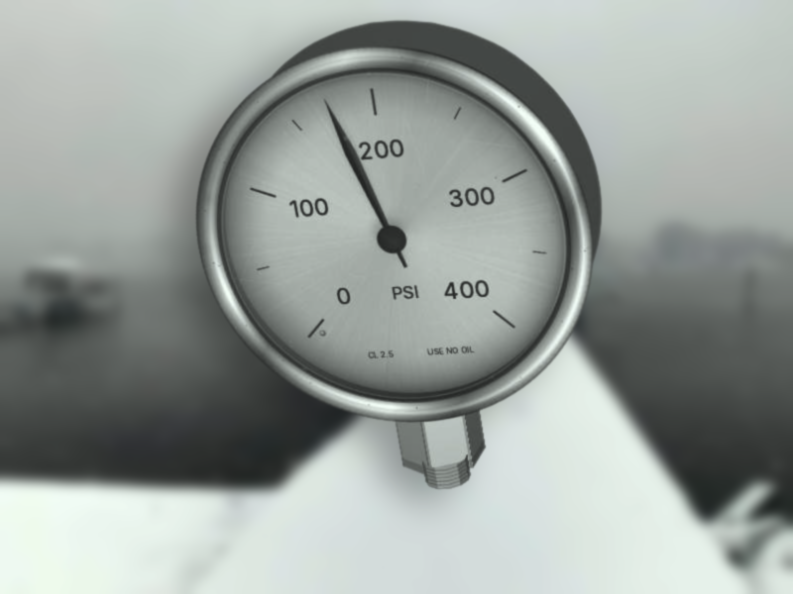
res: 175; psi
